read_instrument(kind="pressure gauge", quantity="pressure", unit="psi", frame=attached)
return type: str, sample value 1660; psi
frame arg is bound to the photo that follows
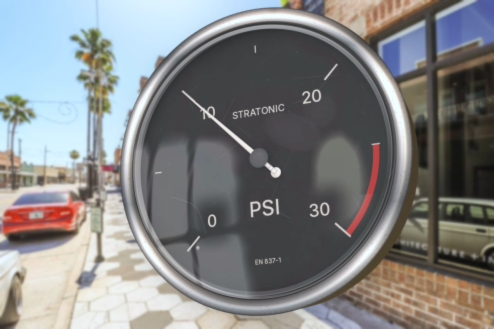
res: 10; psi
